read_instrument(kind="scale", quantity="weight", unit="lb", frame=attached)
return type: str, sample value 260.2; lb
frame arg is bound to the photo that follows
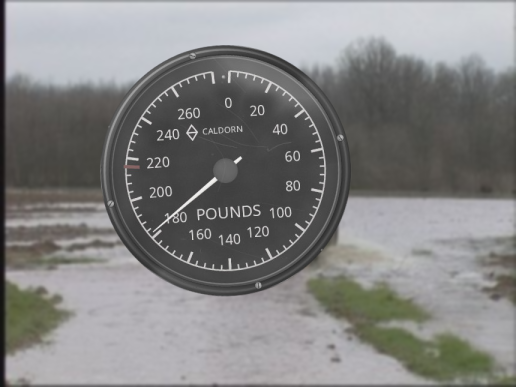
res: 182; lb
